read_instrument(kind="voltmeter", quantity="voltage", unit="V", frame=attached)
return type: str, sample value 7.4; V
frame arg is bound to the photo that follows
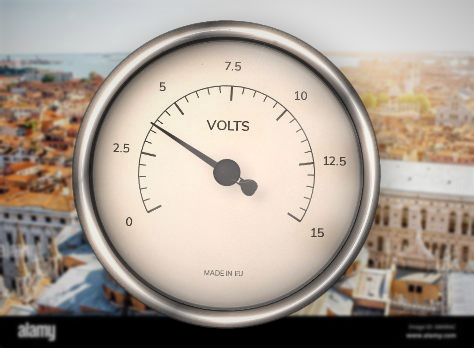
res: 3.75; V
